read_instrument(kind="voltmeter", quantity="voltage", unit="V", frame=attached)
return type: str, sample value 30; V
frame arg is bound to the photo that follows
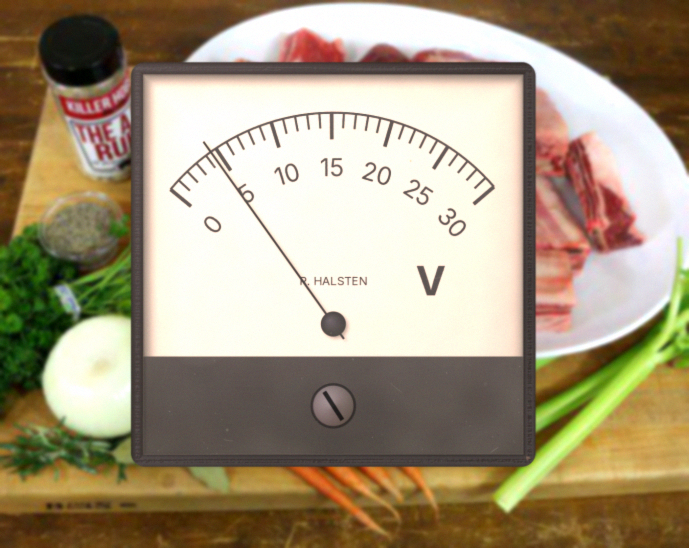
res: 4.5; V
